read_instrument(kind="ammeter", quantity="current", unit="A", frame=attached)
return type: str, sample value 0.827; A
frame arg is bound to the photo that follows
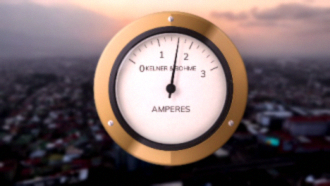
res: 1.6; A
